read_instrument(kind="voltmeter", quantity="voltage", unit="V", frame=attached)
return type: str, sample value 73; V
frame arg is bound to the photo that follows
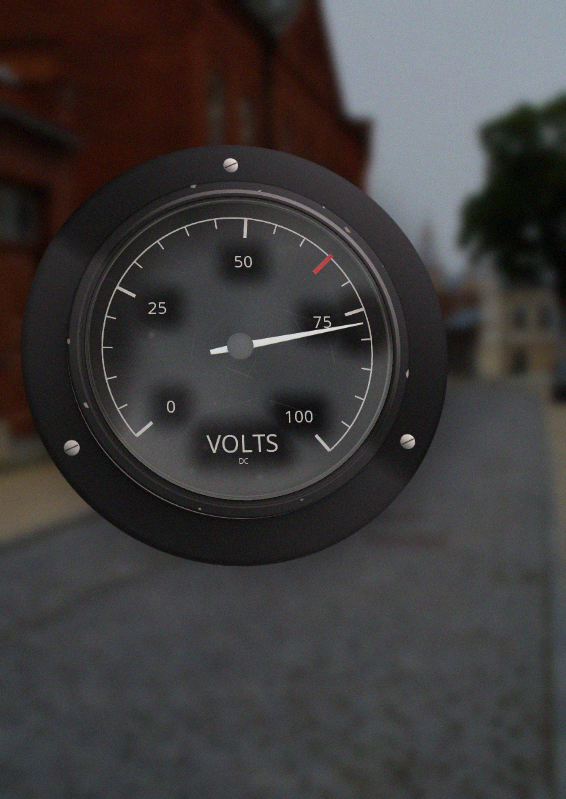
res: 77.5; V
